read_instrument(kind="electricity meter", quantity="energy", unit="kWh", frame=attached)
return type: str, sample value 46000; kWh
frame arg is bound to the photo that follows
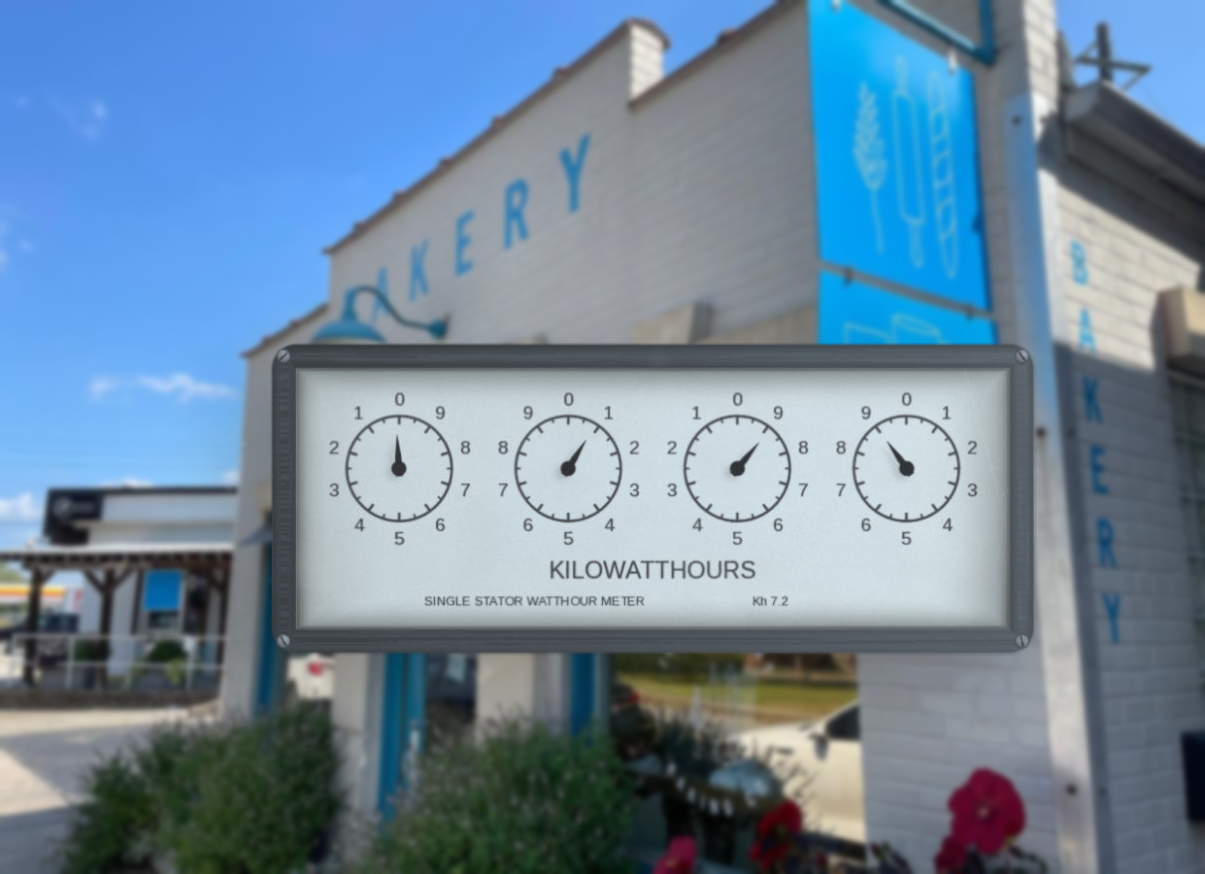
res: 89; kWh
